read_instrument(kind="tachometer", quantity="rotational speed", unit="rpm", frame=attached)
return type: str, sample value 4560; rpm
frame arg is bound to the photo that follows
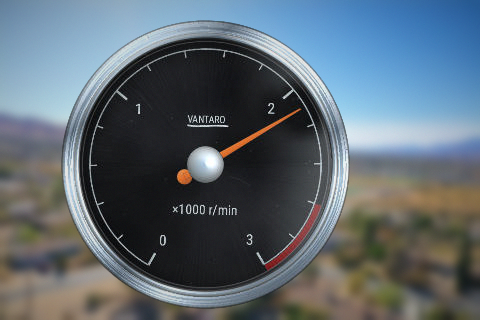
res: 2100; rpm
